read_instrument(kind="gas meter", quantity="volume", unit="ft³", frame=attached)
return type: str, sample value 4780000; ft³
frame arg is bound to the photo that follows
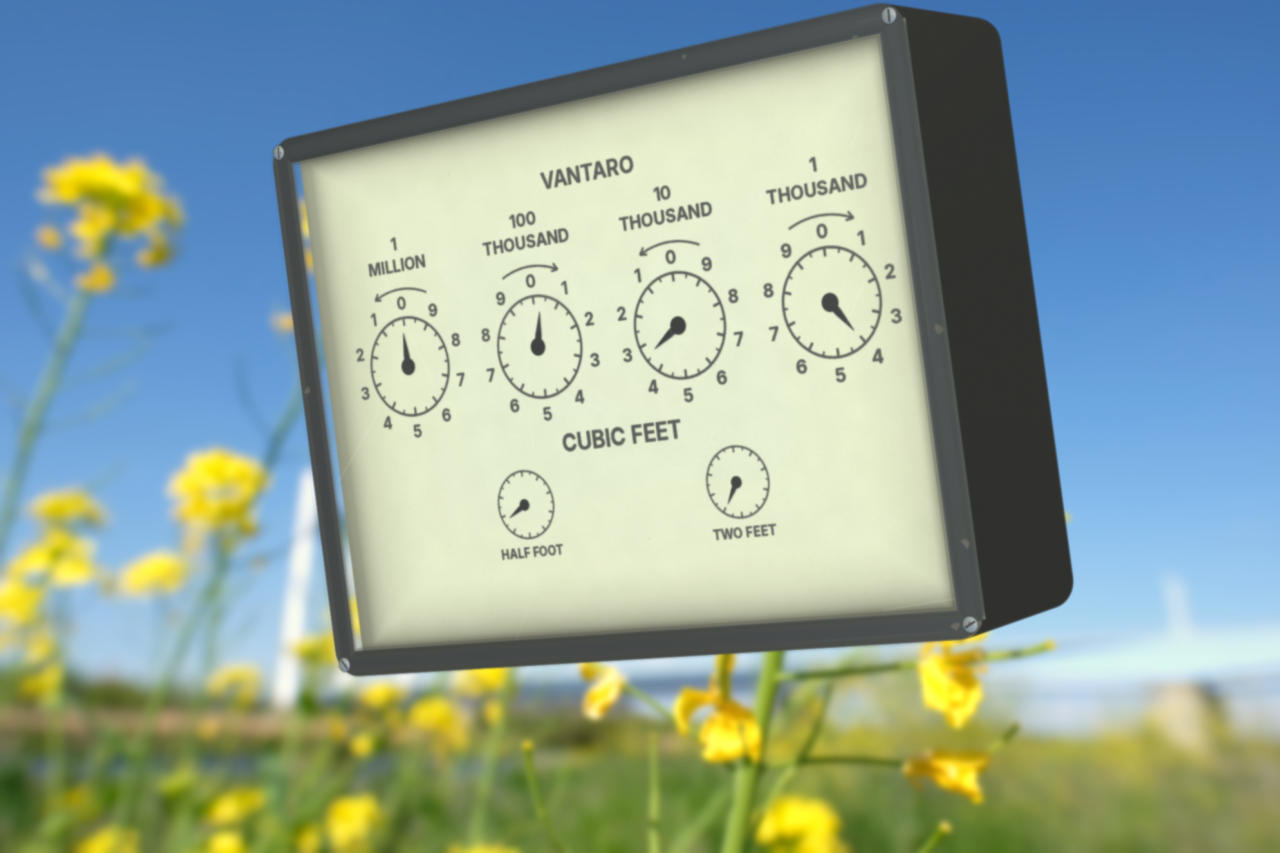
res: 3400; ft³
